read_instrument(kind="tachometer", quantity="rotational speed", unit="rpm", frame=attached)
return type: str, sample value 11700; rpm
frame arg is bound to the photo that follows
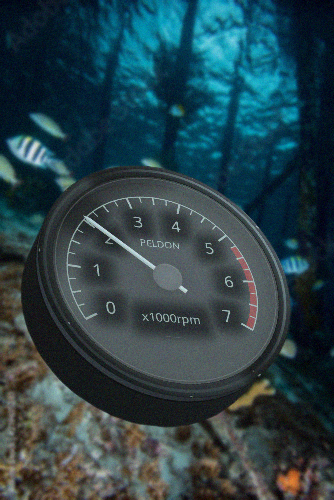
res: 2000; rpm
